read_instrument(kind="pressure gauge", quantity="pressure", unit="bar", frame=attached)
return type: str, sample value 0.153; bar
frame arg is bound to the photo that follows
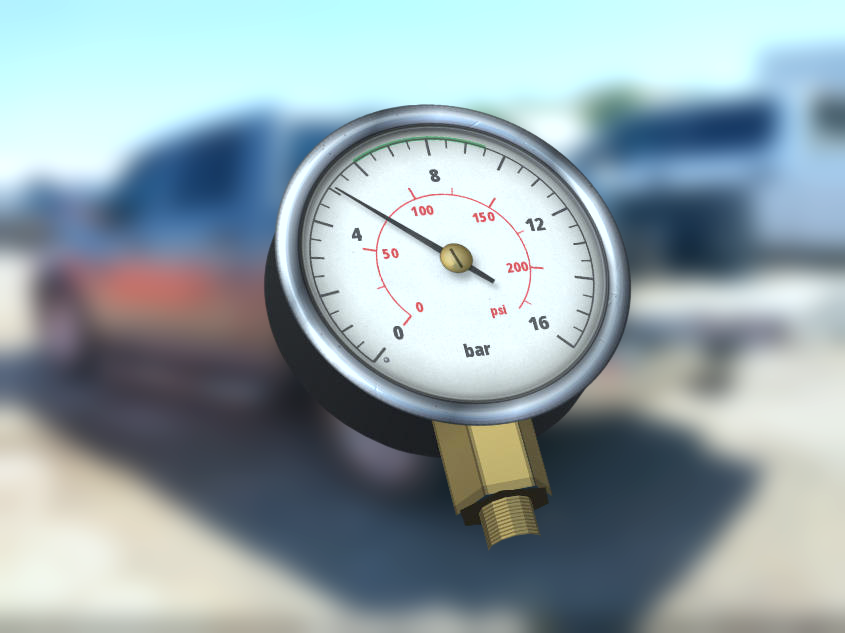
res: 5; bar
